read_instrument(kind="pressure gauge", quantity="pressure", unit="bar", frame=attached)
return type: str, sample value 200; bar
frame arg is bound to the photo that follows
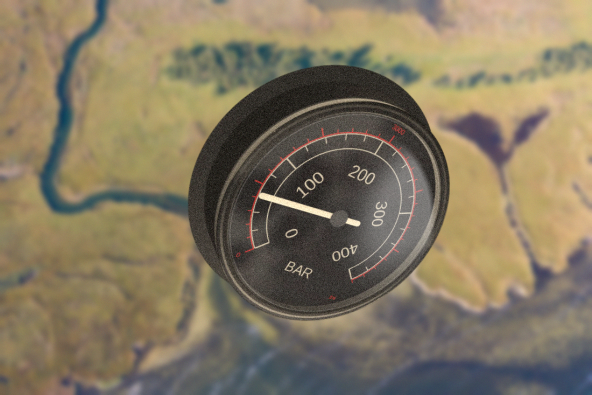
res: 60; bar
